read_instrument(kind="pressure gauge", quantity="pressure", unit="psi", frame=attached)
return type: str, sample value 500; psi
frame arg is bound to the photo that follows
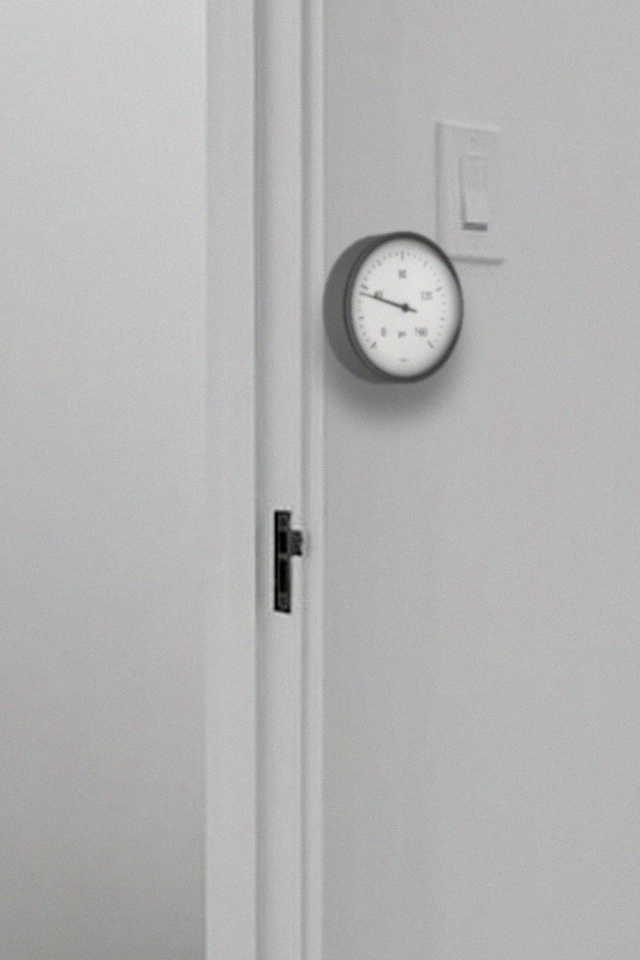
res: 35; psi
